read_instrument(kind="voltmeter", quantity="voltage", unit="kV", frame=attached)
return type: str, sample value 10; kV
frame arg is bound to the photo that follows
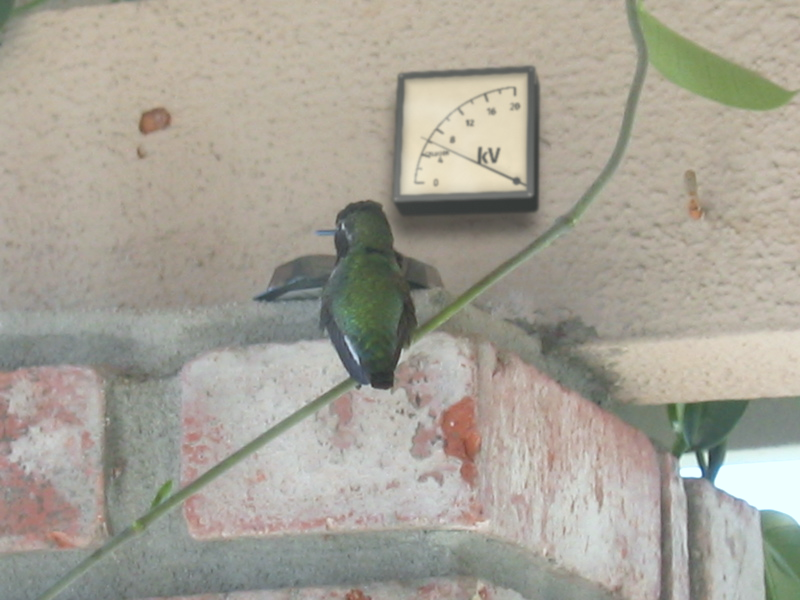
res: 6; kV
